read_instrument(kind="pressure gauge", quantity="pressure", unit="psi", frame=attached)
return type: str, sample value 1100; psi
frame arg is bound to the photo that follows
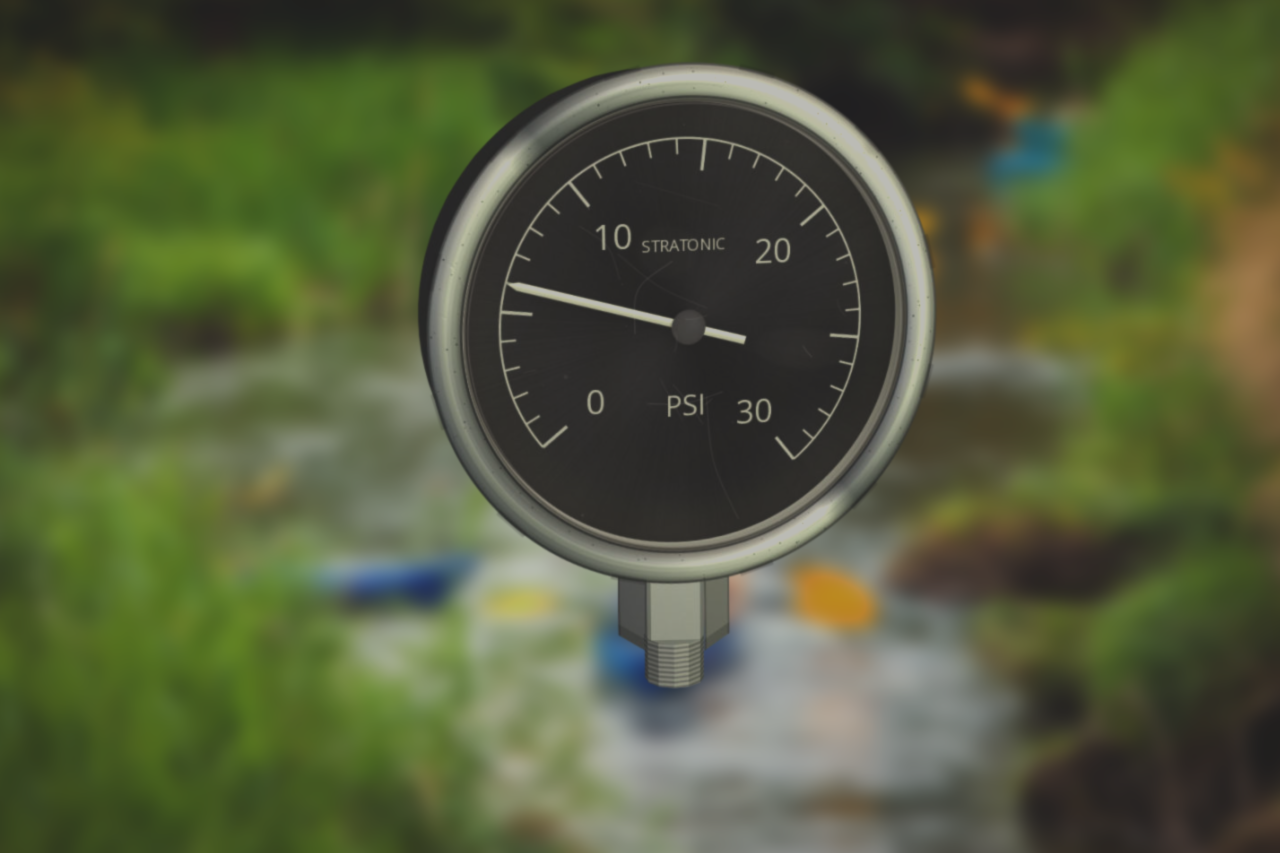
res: 6; psi
